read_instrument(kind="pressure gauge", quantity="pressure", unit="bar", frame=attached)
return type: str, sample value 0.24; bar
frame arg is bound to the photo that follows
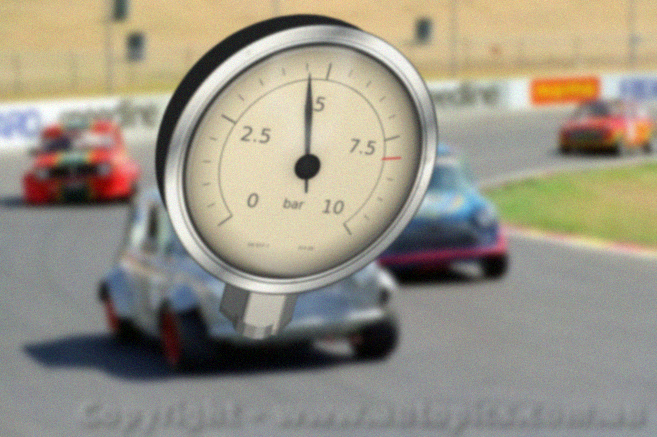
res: 4.5; bar
